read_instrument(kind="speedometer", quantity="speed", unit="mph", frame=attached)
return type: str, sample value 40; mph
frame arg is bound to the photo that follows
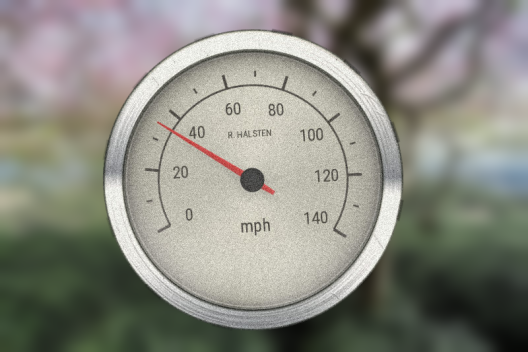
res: 35; mph
